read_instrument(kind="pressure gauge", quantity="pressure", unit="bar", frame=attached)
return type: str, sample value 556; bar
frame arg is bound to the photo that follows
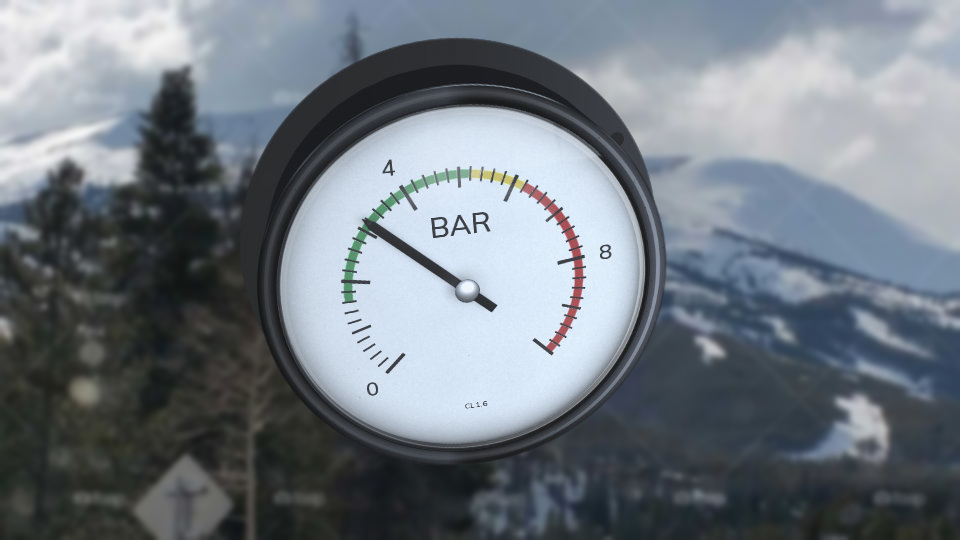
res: 3.2; bar
